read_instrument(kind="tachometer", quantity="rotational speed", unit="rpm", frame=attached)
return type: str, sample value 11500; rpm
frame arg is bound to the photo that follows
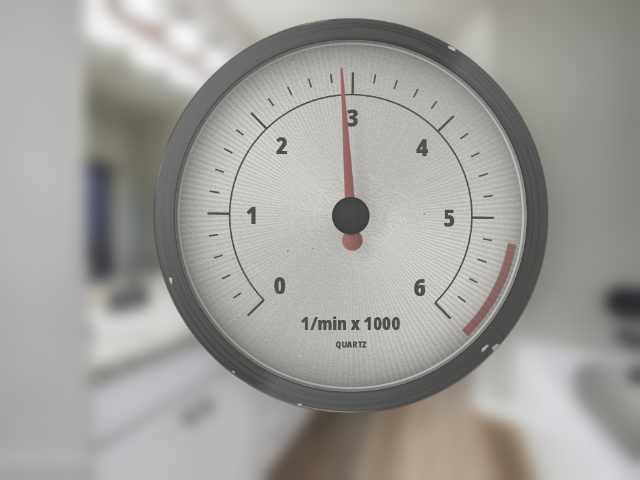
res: 2900; rpm
